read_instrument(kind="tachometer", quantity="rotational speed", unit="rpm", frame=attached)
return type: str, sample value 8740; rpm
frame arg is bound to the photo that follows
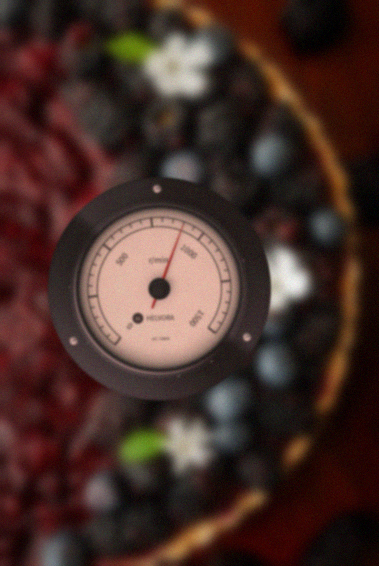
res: 900; rpm
